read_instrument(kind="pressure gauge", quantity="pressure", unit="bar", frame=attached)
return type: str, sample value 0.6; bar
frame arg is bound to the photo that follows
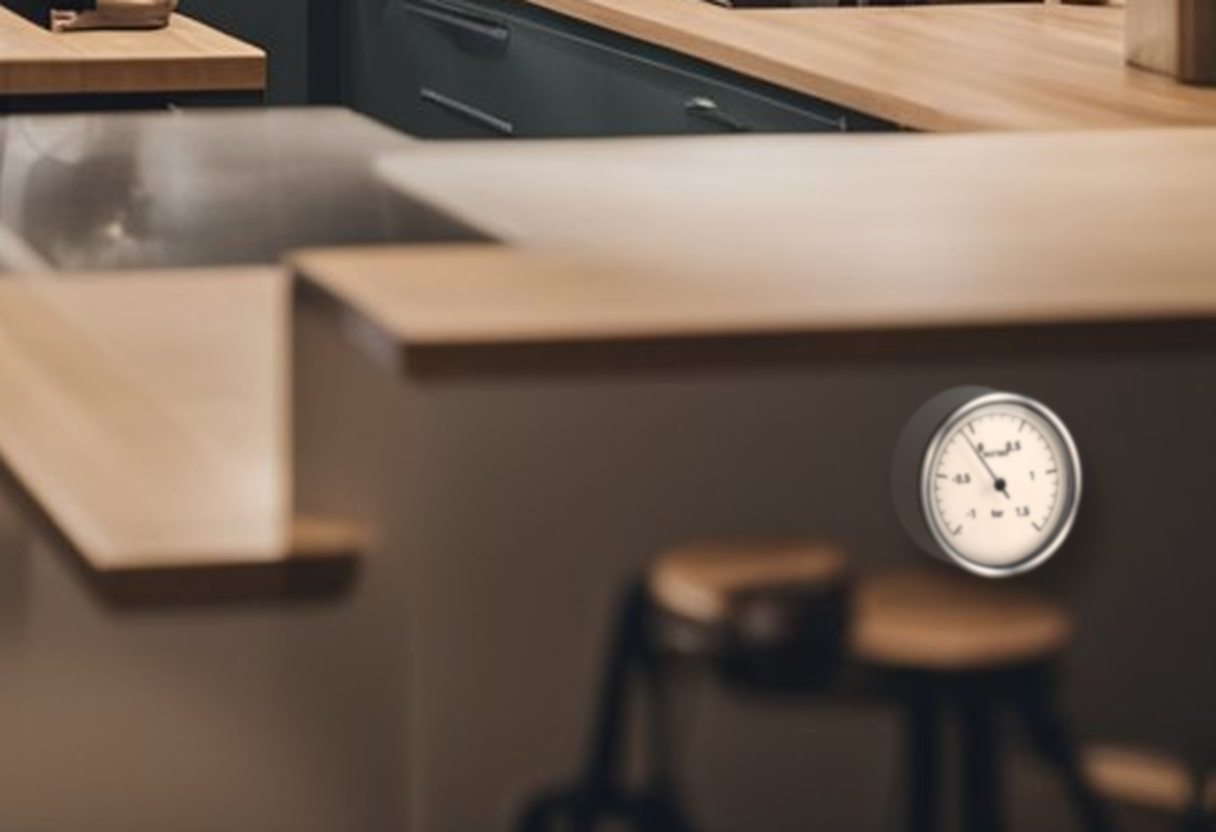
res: -0.1; bar
